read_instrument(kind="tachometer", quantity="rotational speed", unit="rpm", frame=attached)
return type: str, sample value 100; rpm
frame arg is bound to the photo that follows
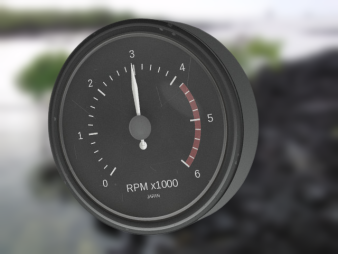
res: 3000; rpm
